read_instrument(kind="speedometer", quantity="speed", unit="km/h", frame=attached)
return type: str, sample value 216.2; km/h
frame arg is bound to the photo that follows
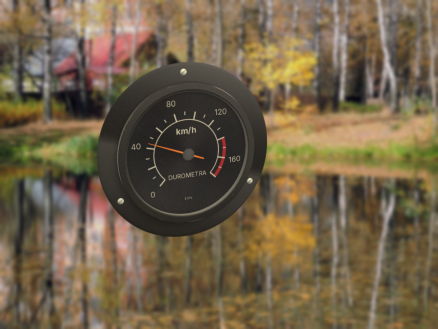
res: 45; km/h
